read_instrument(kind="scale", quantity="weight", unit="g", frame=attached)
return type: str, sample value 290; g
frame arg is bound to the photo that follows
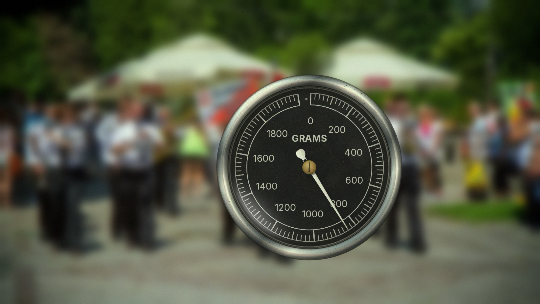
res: 840; g
